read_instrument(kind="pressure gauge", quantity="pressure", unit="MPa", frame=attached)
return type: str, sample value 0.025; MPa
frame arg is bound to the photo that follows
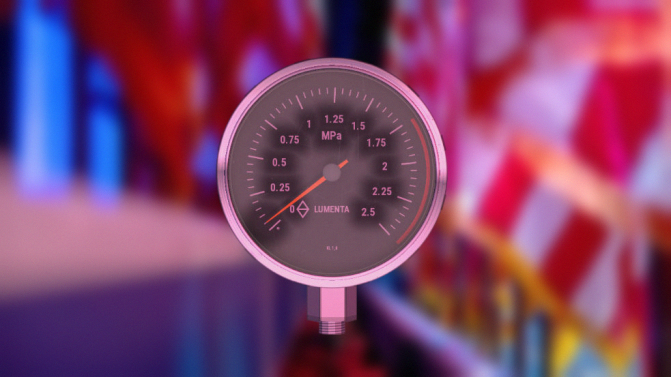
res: 0.05; MPa
